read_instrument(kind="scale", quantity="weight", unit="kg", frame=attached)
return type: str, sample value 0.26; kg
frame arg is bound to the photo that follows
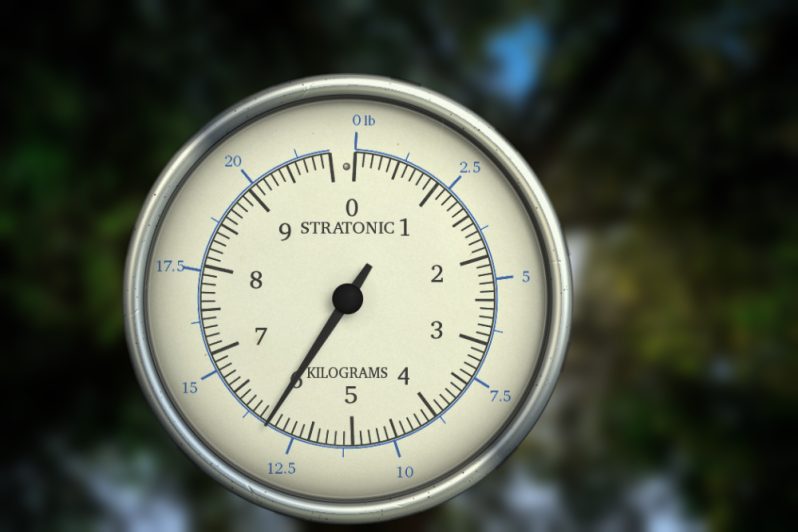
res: 6; kg
